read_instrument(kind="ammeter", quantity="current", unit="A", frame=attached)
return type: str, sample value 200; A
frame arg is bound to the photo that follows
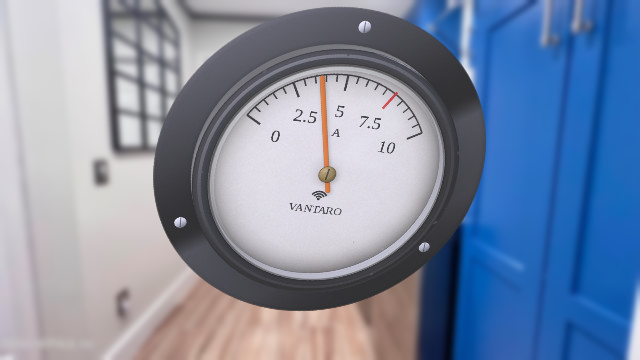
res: 3.75; A
